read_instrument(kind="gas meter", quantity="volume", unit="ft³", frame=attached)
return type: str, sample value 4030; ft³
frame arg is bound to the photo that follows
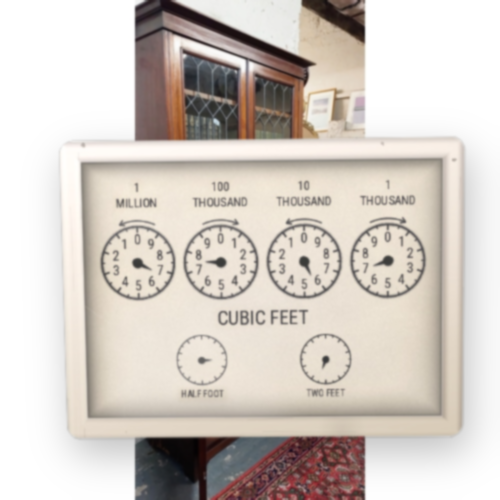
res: 675700; ft³
